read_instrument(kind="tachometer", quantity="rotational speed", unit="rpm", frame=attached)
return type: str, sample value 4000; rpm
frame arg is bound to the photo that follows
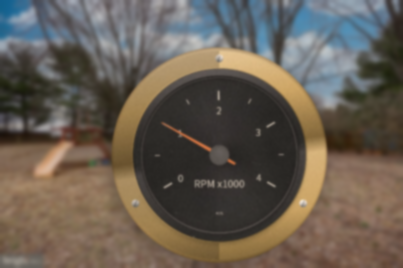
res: 1000; rpm
